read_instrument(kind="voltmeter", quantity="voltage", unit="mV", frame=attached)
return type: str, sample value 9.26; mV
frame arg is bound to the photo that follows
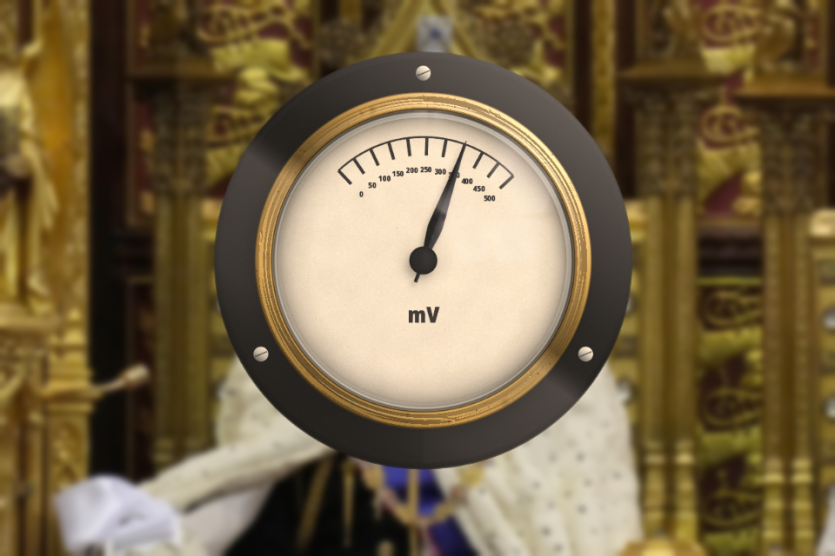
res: 350; mV
